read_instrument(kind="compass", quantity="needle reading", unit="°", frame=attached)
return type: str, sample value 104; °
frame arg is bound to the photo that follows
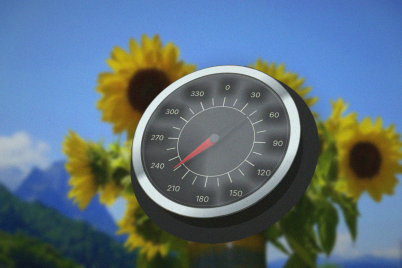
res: 225; °
